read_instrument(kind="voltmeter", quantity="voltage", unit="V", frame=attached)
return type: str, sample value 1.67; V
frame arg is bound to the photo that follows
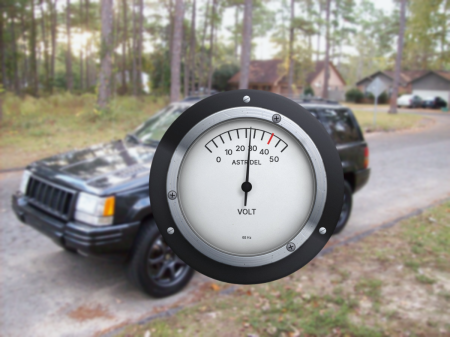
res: 27.5; V
